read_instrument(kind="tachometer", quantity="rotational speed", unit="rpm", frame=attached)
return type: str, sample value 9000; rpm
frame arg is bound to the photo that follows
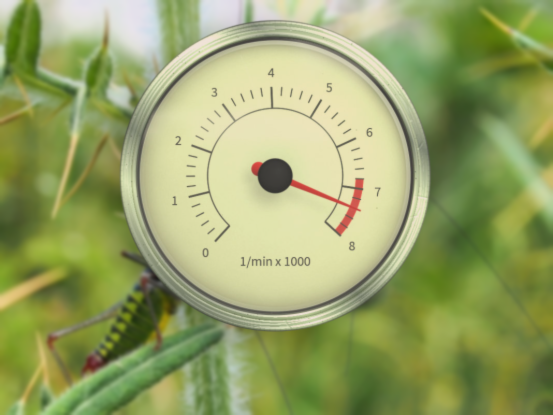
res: 7400; rpm
